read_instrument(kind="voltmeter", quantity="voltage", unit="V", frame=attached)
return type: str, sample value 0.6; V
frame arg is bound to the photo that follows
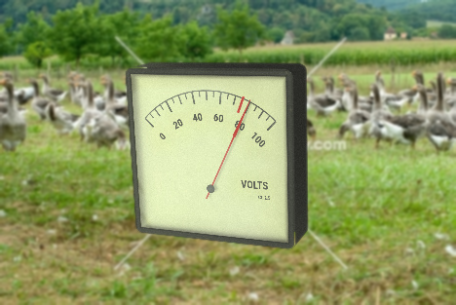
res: 80; V
